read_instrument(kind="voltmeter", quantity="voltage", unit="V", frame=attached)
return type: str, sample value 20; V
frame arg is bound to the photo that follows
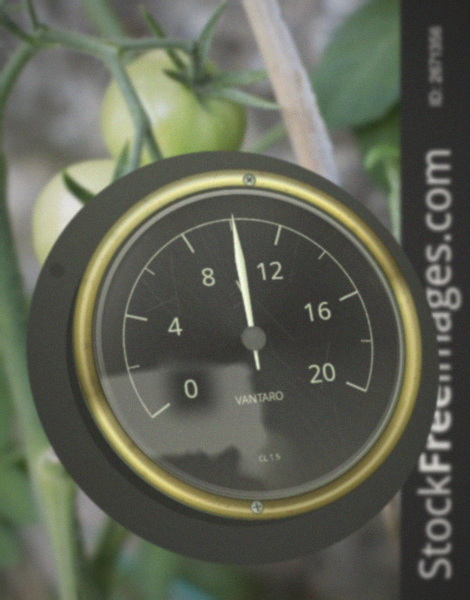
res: 10; V
